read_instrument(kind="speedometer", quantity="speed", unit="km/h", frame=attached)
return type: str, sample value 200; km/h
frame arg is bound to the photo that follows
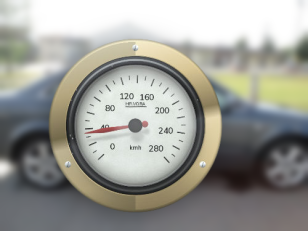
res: 35; km/h
